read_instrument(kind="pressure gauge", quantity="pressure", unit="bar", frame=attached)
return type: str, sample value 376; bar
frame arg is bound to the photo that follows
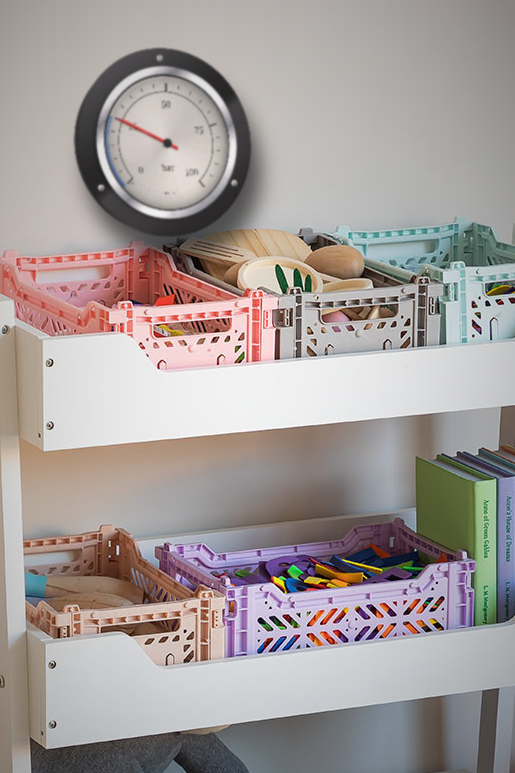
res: 25; bar
